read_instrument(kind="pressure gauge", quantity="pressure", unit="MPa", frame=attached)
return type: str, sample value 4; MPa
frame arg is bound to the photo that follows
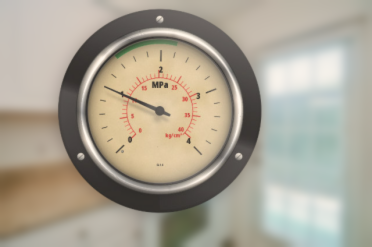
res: 1; MPa
